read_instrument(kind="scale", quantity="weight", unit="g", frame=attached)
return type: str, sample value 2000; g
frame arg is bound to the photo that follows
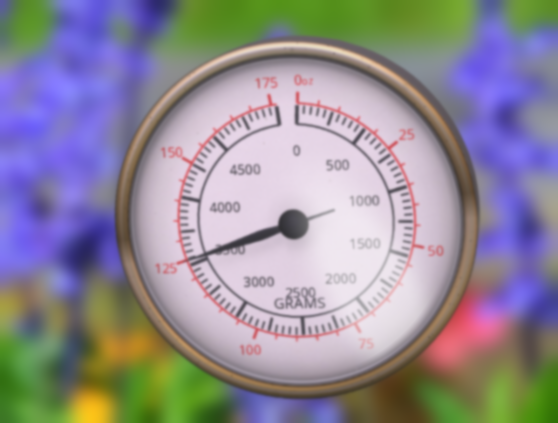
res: 3550; g
